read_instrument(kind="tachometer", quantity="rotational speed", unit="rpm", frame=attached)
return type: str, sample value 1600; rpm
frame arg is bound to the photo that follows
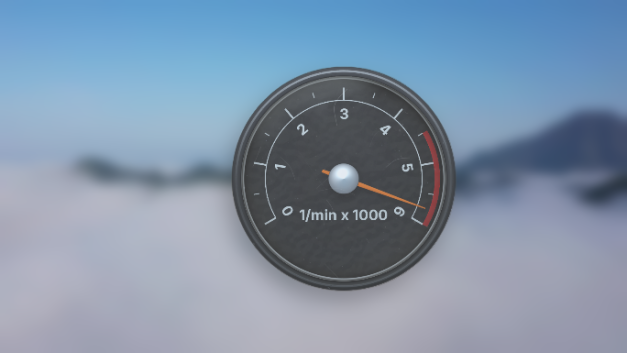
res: 5750; rpm
